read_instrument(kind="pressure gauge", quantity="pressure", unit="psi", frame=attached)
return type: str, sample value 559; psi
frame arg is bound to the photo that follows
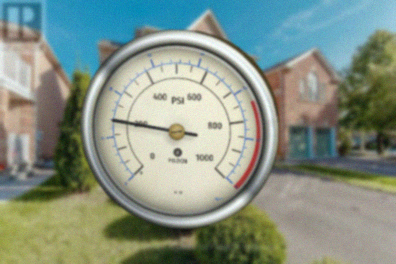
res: 200; psi
